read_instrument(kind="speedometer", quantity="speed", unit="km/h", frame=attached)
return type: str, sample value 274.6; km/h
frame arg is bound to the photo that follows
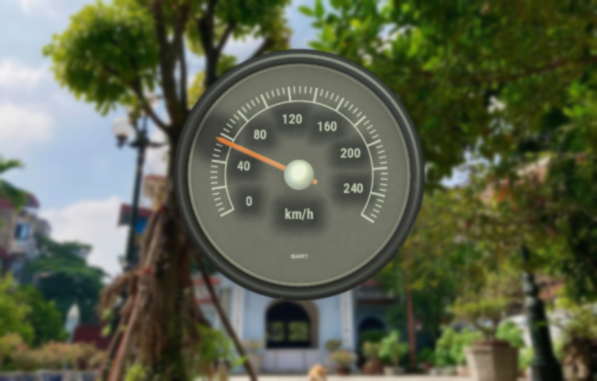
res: 56; km/h
